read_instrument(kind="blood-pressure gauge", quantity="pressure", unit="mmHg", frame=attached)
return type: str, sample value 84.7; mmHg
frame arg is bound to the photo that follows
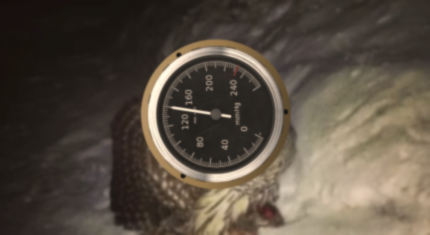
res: 140; mmHg
